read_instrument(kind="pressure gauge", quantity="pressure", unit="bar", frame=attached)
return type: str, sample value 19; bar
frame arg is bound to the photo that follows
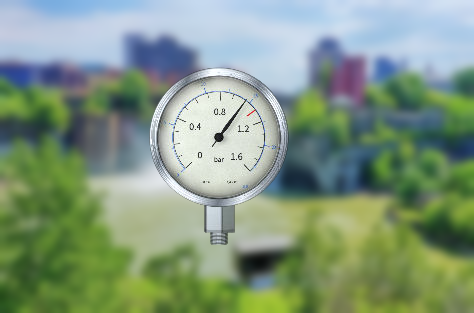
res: 1; bar
